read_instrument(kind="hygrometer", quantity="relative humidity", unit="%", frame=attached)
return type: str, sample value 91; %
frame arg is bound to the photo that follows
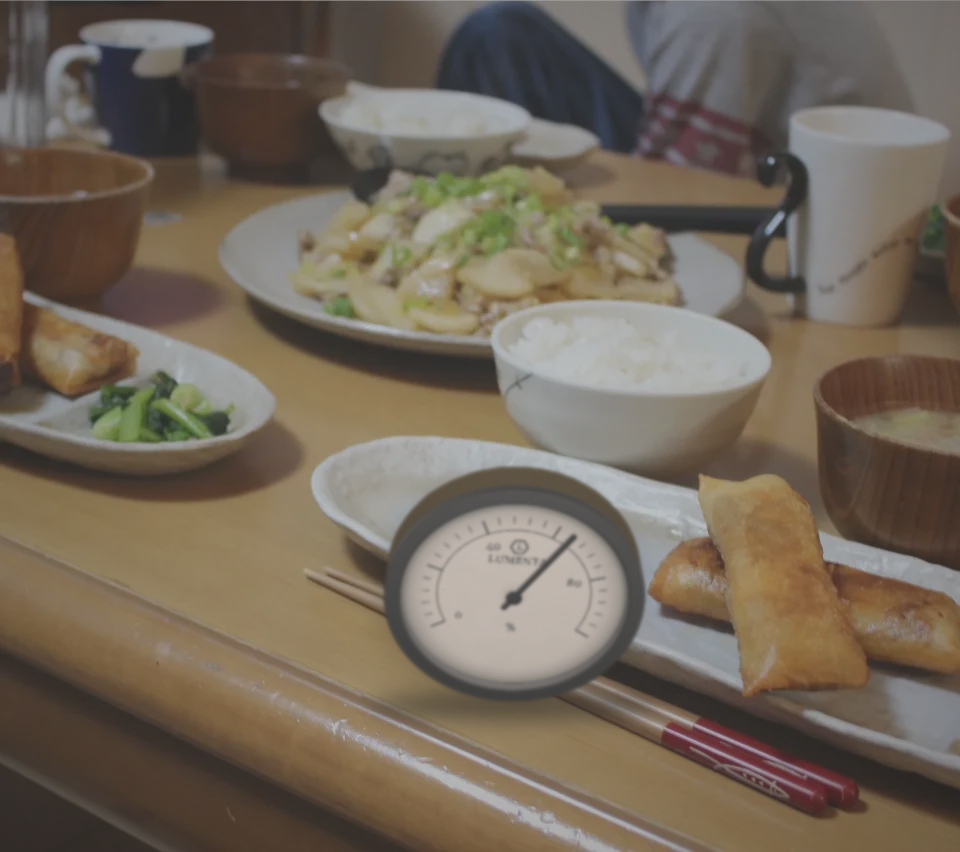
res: 64; %
